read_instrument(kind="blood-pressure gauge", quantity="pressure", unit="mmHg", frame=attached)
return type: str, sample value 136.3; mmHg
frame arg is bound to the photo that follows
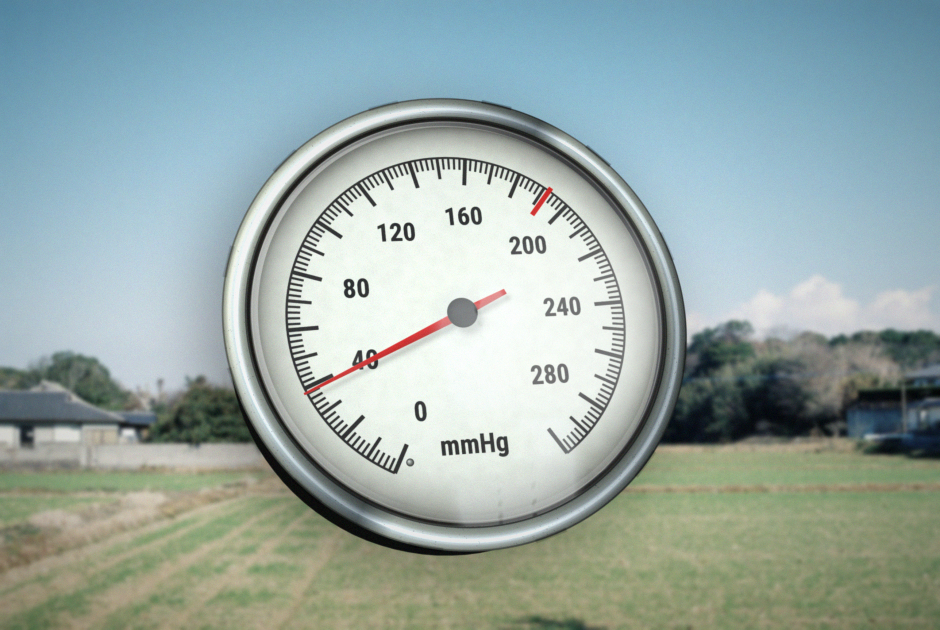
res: 38; mmHg
